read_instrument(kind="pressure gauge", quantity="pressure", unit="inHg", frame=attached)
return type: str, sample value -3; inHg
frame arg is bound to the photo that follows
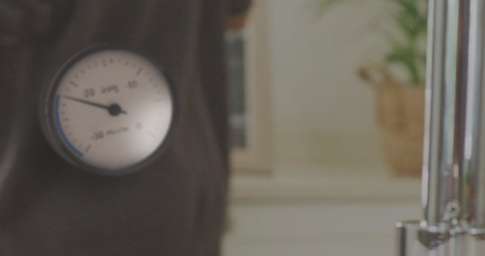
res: -22; inHg
